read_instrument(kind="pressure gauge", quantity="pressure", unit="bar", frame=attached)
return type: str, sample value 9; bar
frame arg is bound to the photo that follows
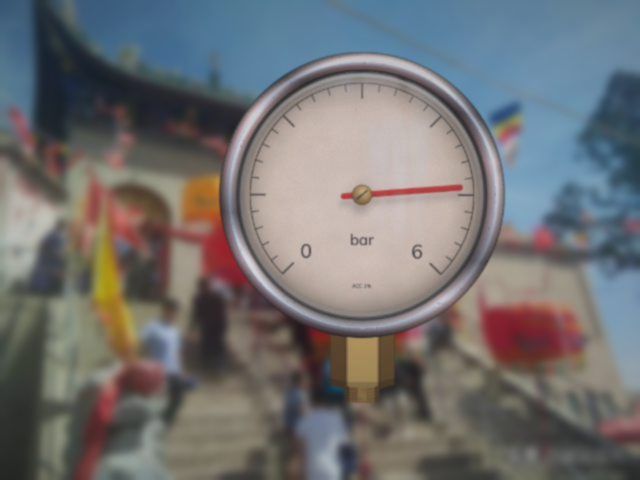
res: 4.9; bar
